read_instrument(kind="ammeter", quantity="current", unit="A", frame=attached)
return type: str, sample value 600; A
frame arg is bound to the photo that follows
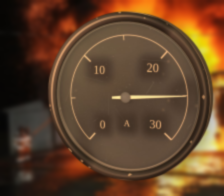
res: 25; A
